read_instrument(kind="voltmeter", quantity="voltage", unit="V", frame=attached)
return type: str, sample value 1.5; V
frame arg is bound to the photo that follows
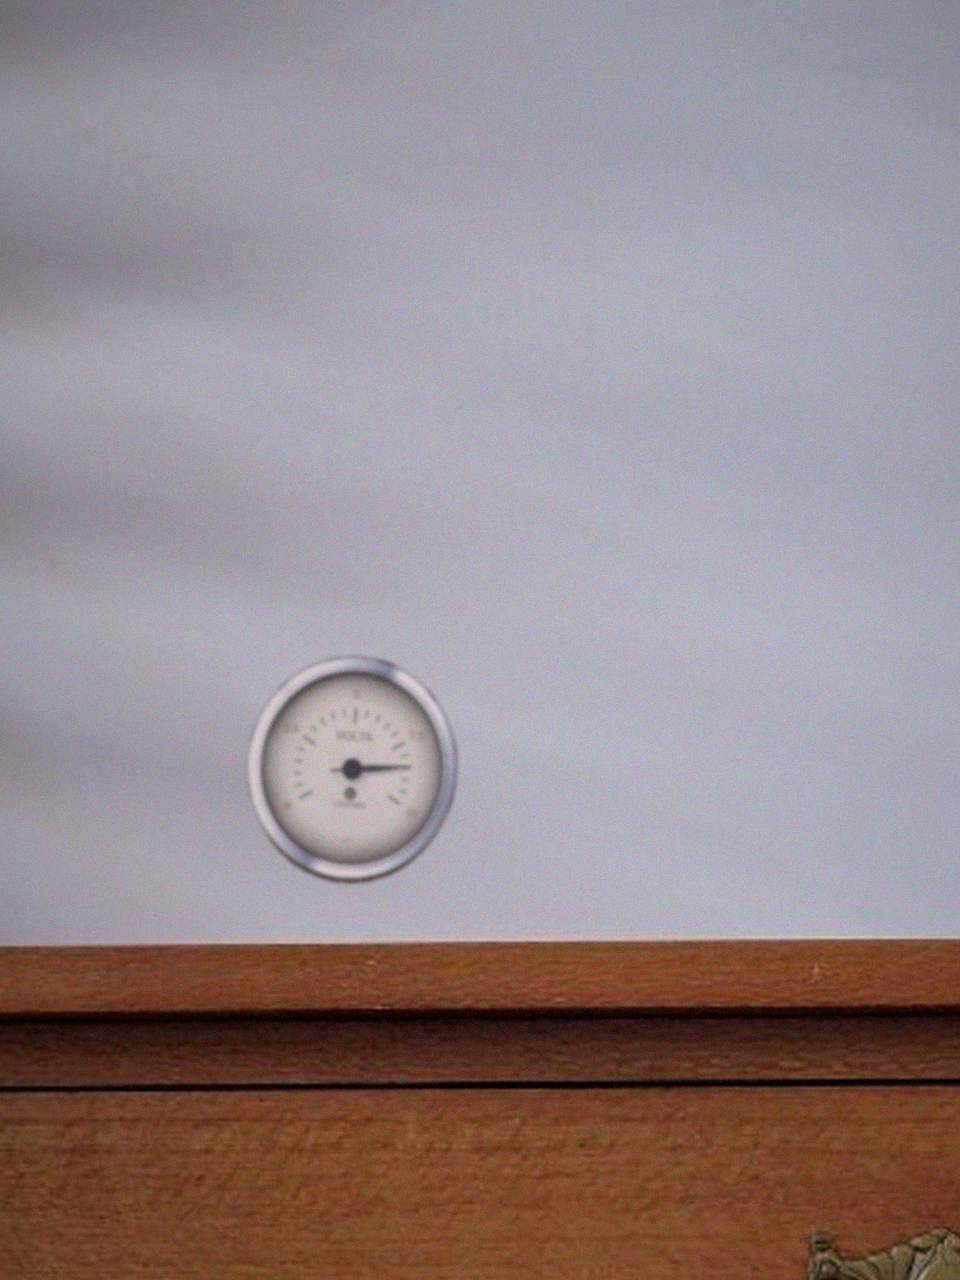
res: 8.5; V
